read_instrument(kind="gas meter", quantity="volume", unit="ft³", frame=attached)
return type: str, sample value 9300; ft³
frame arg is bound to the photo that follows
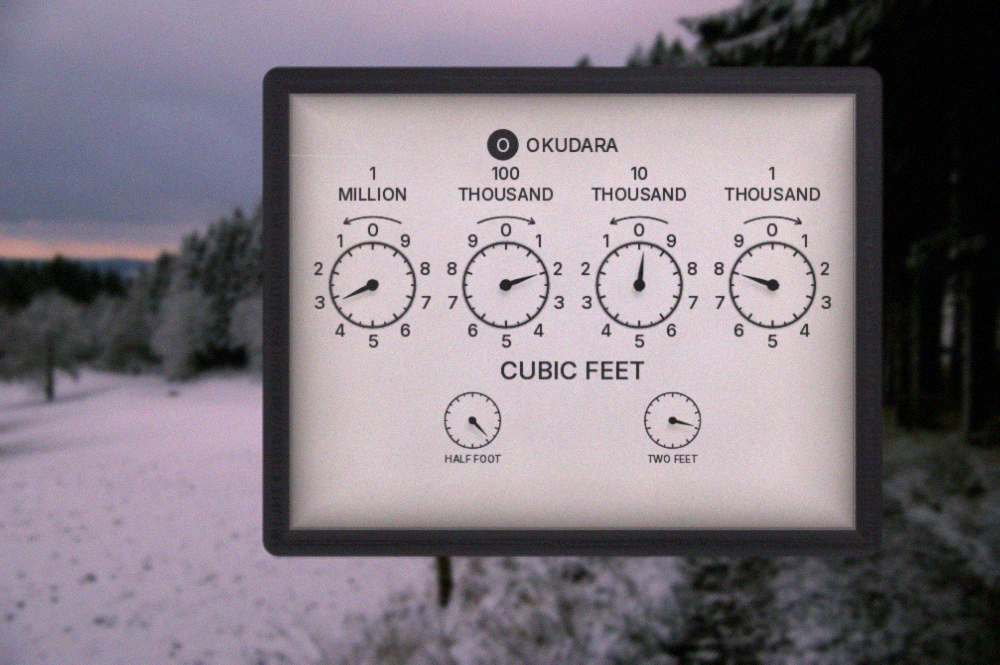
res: 319800; ft³
